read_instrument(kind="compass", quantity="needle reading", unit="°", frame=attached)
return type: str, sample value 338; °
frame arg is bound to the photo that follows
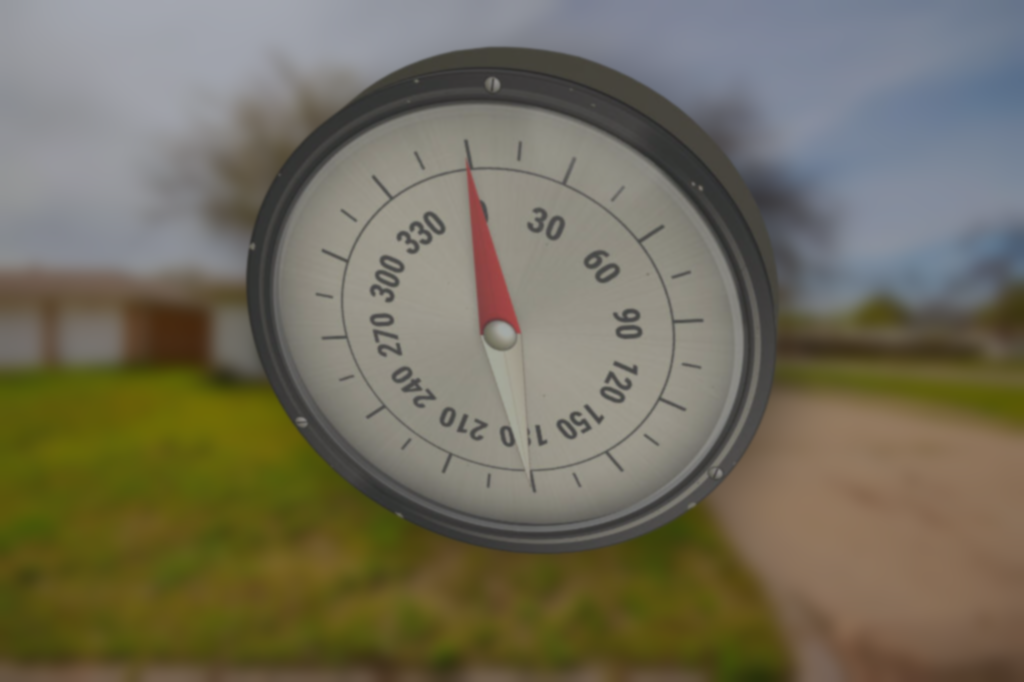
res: 0; °
